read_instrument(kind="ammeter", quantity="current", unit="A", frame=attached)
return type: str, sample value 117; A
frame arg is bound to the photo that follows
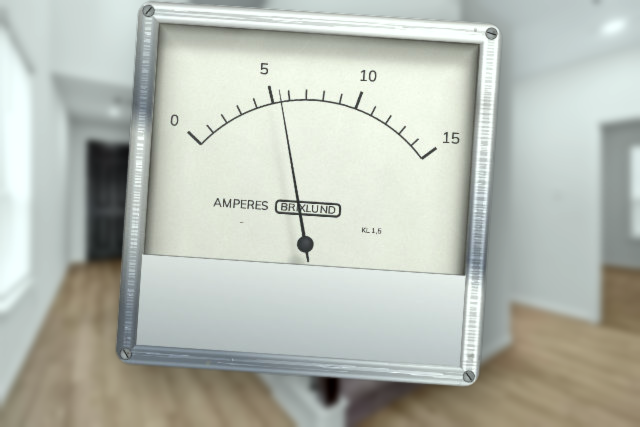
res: 5.5; A
